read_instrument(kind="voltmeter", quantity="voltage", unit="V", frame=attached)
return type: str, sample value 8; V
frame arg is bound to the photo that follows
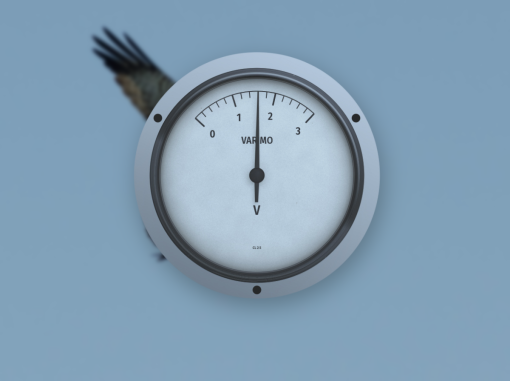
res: 1.6; V
